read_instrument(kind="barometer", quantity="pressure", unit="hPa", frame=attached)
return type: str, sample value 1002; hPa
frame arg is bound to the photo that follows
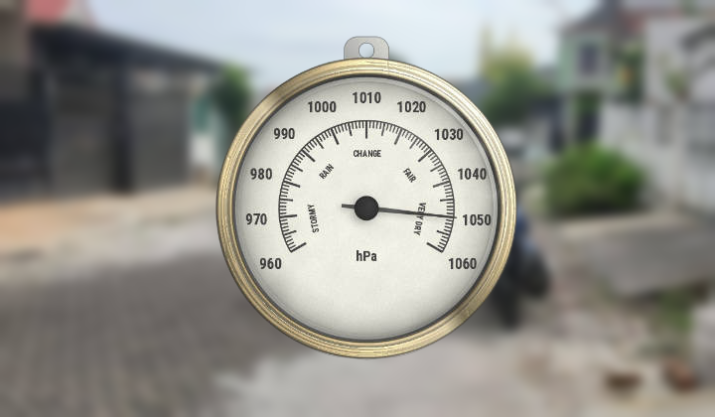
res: 1050; hPa
